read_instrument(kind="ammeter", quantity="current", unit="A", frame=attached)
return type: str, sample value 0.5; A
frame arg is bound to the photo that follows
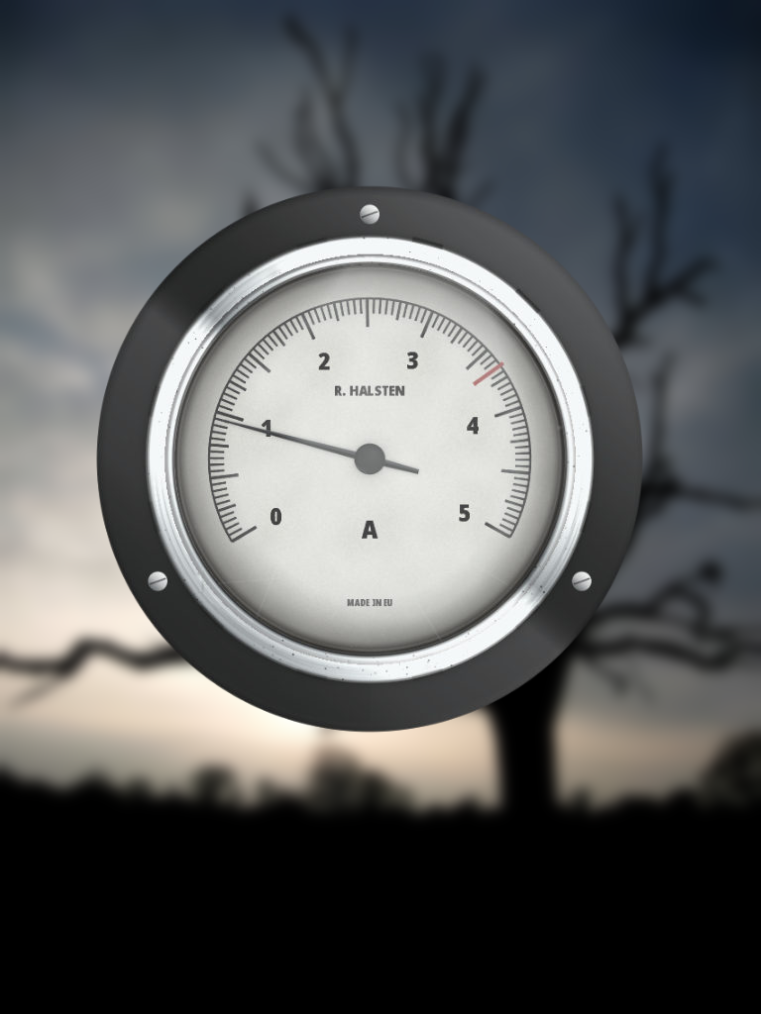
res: 0.95; A
